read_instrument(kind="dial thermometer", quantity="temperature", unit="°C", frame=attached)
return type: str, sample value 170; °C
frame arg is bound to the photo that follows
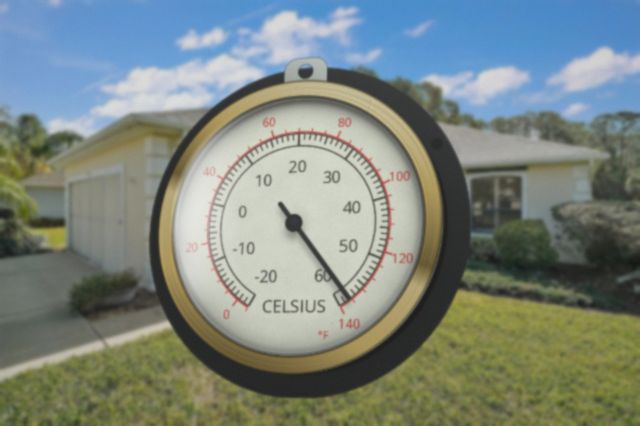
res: 58; °C
